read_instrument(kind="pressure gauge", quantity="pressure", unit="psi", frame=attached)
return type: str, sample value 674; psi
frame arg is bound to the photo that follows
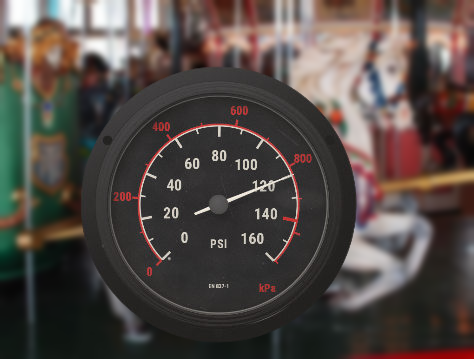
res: 120; psi
